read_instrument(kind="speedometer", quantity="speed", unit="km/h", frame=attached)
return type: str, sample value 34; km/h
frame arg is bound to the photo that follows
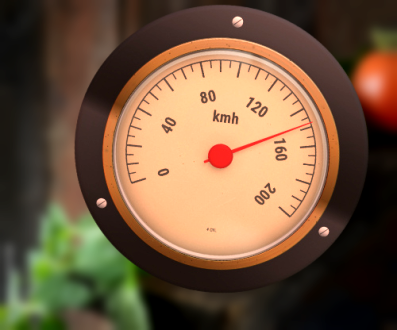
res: 147.5; km/h
